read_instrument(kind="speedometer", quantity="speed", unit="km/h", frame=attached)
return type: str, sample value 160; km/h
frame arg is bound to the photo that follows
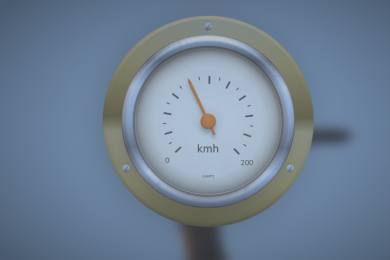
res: 80; km/h
